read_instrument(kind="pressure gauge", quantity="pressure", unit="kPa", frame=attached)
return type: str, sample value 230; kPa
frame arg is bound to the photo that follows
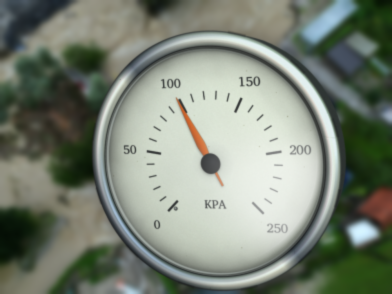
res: 100; kPa
